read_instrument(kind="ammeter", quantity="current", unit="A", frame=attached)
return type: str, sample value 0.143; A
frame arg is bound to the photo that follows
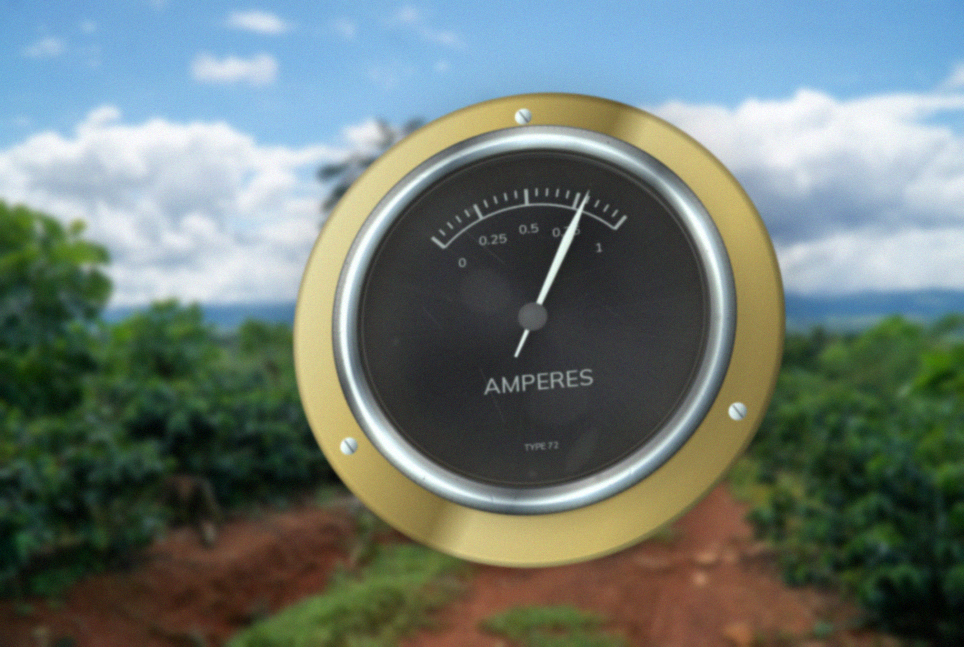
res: 0.8; A
